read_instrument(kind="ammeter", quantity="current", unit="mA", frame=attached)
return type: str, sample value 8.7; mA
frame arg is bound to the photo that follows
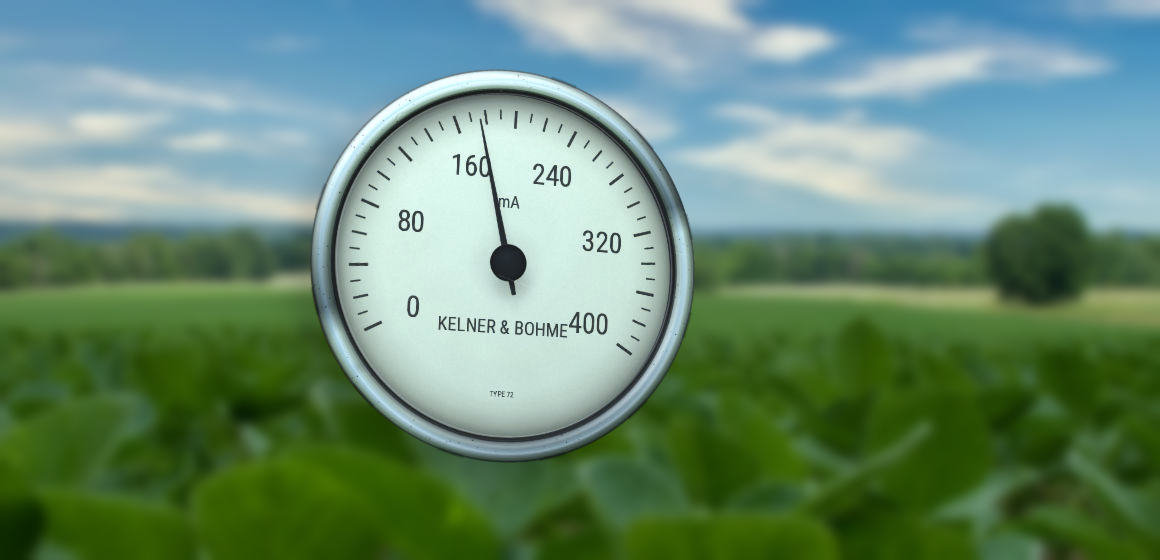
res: 175; mA
